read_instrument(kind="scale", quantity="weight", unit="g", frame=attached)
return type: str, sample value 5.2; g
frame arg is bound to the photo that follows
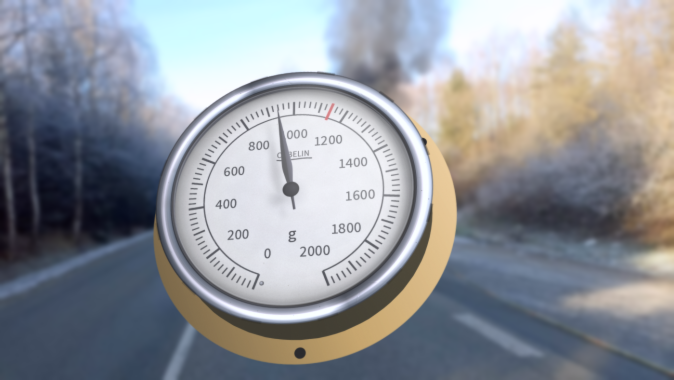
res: 940; g
